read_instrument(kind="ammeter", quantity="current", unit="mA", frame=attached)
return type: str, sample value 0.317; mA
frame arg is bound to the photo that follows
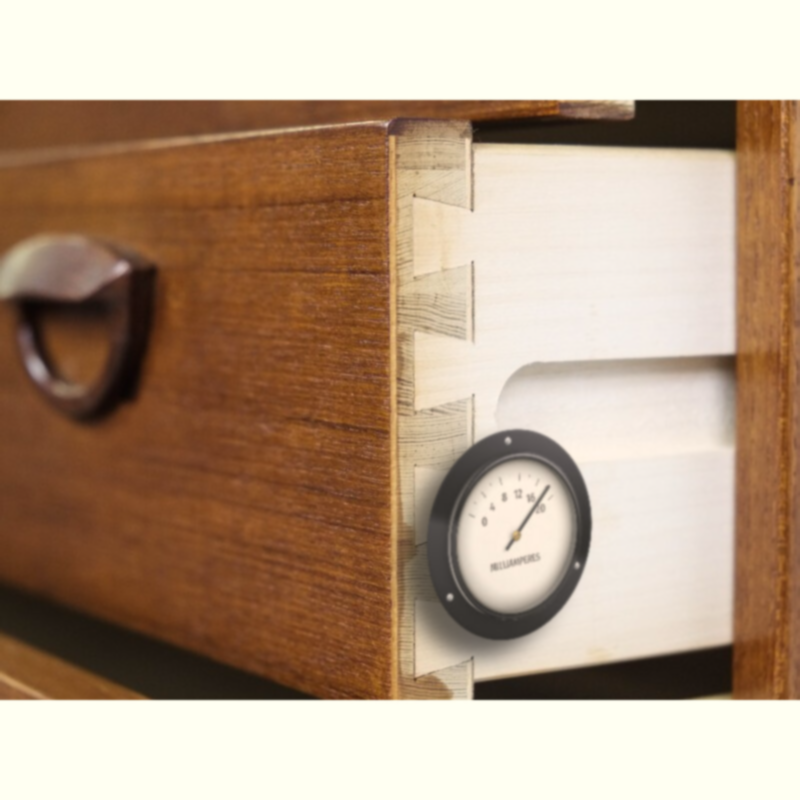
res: 18; mA
